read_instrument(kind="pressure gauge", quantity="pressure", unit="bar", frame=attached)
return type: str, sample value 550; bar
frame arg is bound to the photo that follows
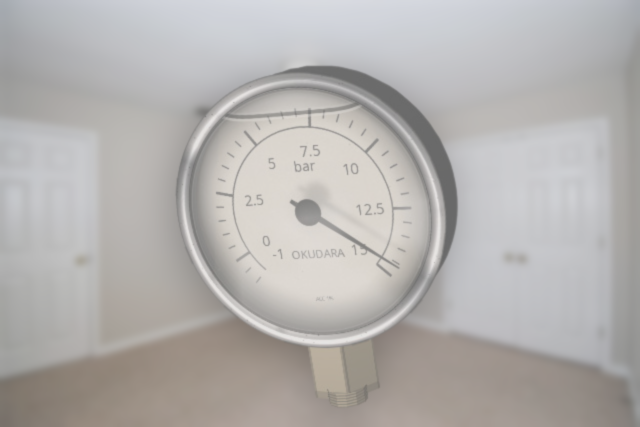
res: 14.5; bar
